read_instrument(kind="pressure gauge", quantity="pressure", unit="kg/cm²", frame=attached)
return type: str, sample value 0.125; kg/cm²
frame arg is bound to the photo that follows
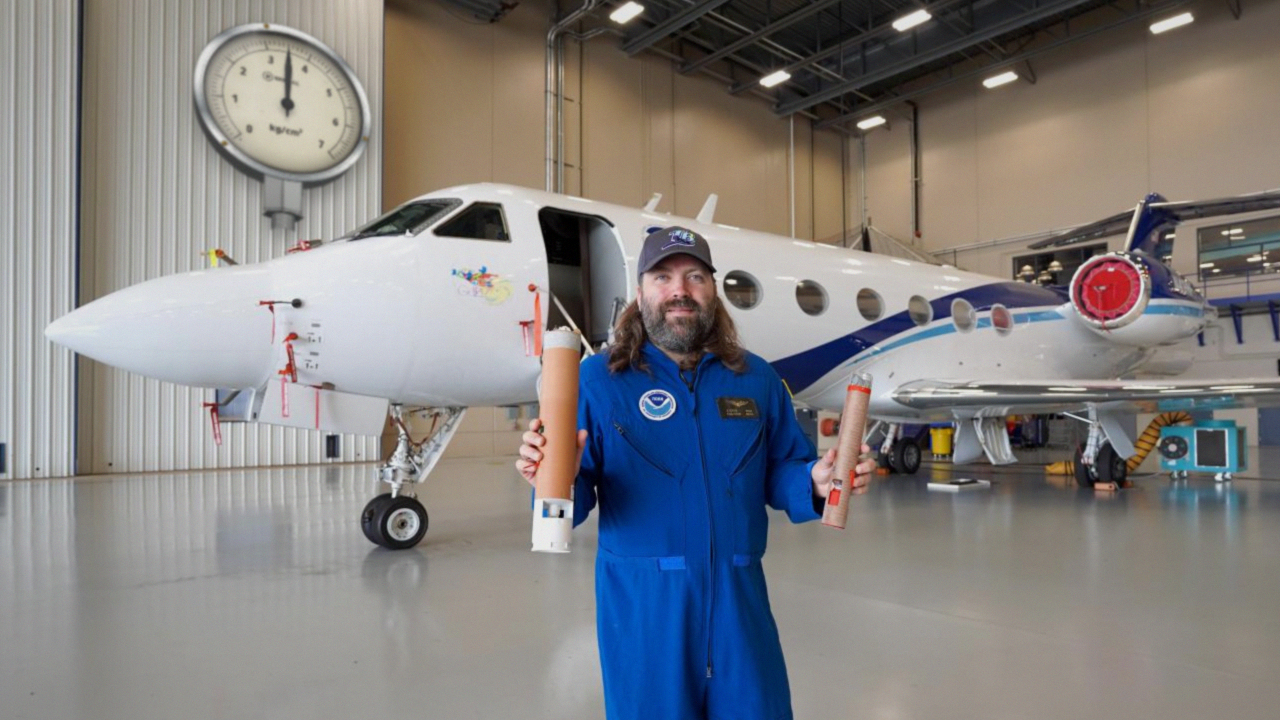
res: 3.5; kg/cm²
